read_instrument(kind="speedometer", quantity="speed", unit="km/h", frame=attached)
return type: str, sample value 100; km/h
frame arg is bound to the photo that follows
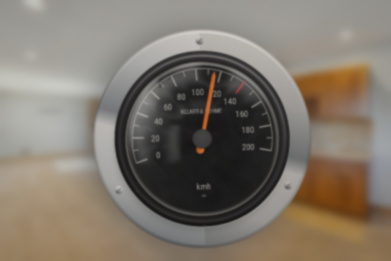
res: 115; km/h
